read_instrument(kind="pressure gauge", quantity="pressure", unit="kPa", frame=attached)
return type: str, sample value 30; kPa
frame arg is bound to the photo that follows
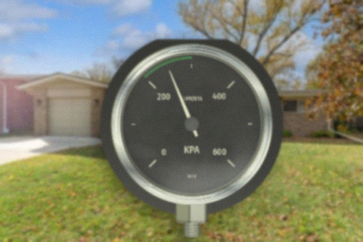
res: 250; kPa
